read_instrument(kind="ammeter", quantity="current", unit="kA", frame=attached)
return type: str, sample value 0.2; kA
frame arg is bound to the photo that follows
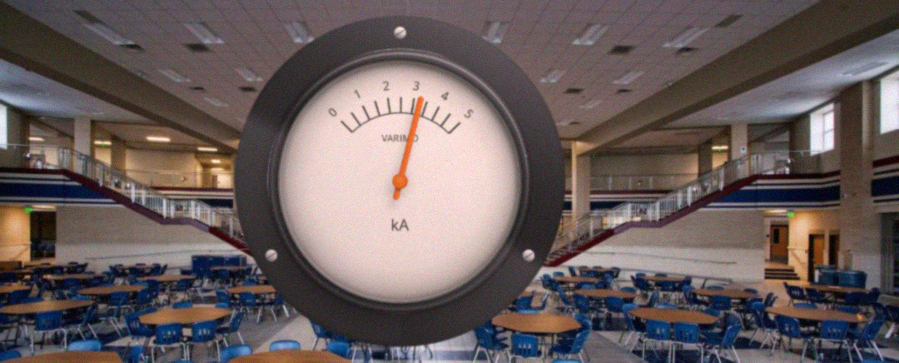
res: 3.25; kA
